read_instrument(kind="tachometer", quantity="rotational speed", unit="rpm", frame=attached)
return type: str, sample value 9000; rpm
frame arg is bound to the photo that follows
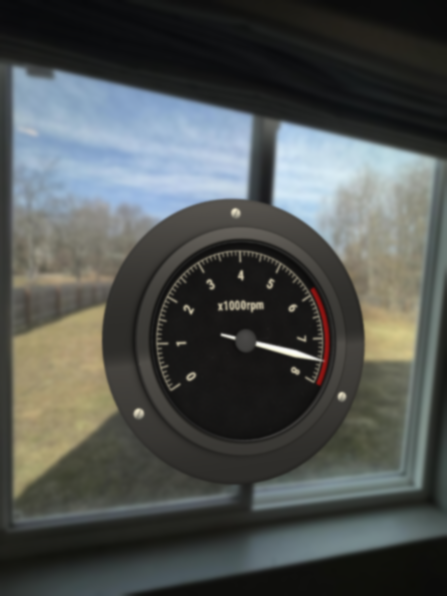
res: 7500; rpm
